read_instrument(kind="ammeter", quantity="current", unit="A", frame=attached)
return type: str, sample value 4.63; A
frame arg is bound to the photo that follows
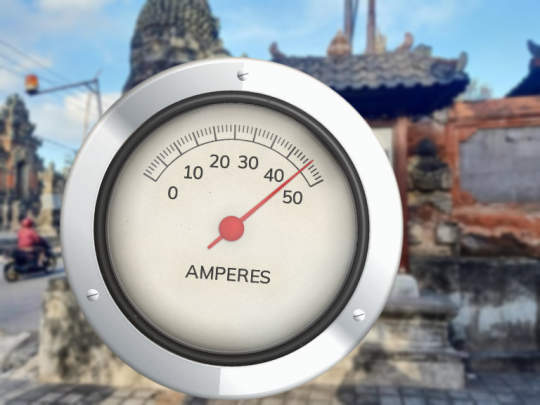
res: 45; A
